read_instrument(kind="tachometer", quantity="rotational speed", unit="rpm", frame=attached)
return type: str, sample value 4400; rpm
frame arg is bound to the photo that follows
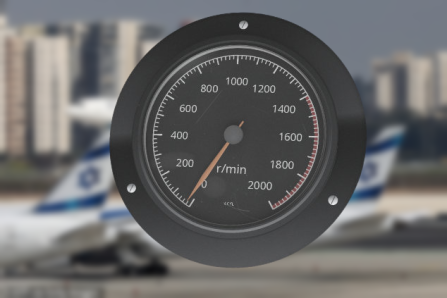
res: 20; rpm
